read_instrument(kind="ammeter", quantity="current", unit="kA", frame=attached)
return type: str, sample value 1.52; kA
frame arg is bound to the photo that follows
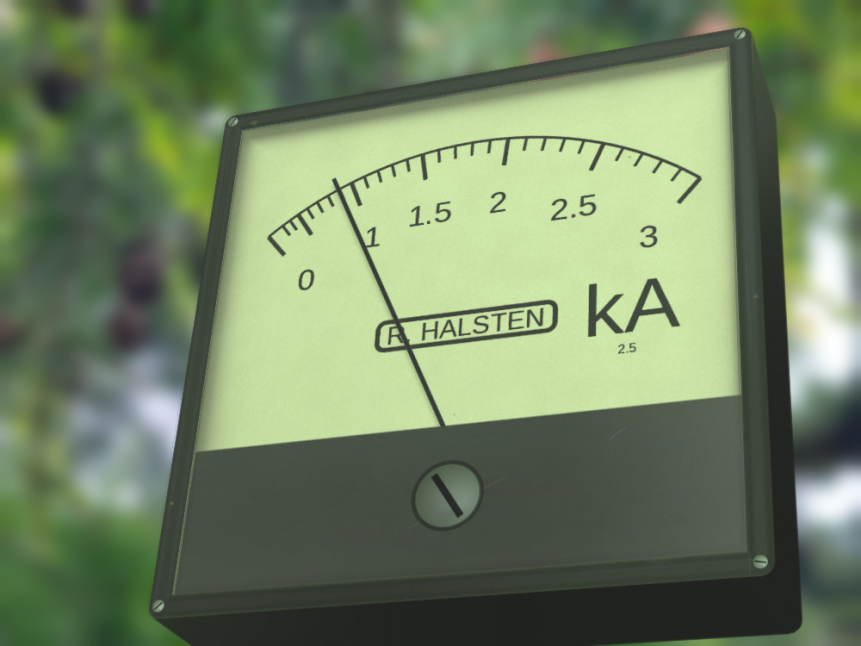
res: 0.9; kA
